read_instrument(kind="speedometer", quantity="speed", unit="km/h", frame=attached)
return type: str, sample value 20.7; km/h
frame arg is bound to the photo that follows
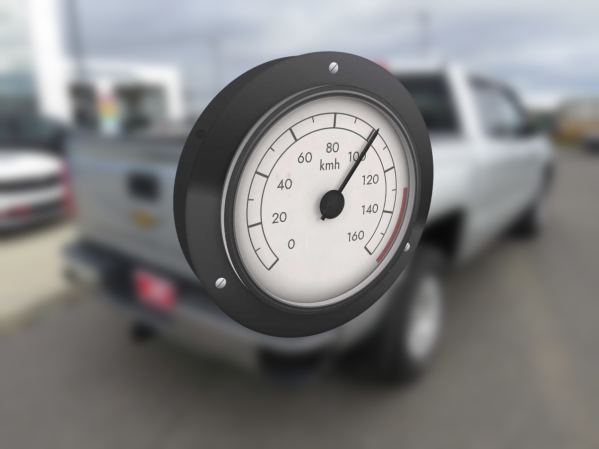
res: 100; km/h
